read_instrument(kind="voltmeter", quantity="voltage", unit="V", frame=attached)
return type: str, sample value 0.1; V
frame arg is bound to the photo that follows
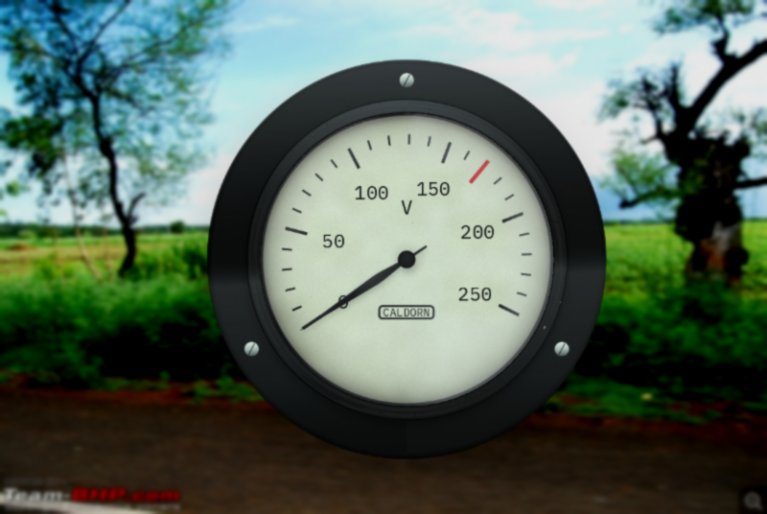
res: 0; V
